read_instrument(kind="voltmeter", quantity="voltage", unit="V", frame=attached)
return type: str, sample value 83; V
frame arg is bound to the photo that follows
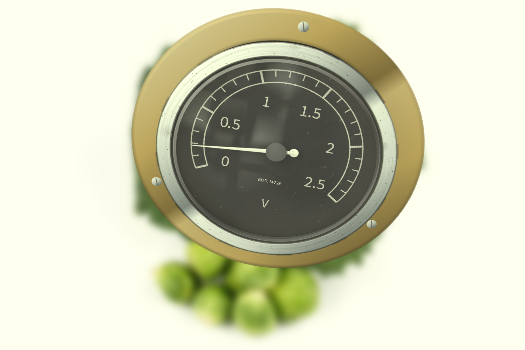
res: 0.2; V
